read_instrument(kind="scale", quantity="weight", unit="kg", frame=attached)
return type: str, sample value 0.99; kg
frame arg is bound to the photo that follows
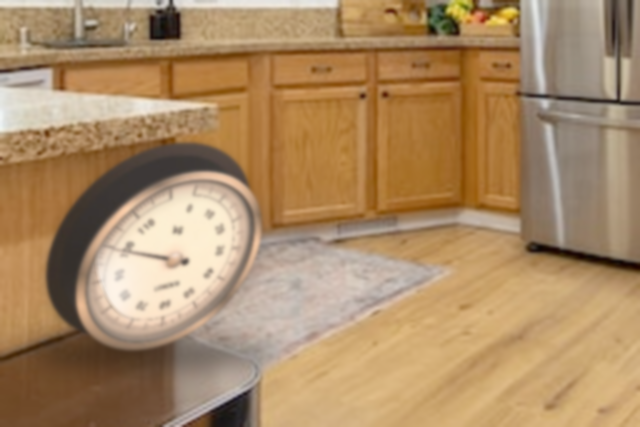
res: 100; kg
